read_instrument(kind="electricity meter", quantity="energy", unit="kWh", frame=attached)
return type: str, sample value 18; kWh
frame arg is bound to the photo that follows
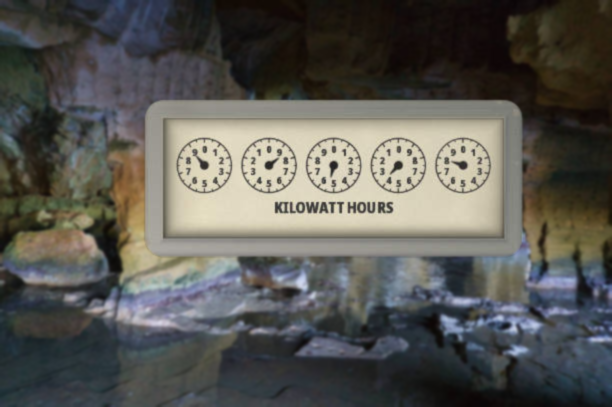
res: 88538; kWh
